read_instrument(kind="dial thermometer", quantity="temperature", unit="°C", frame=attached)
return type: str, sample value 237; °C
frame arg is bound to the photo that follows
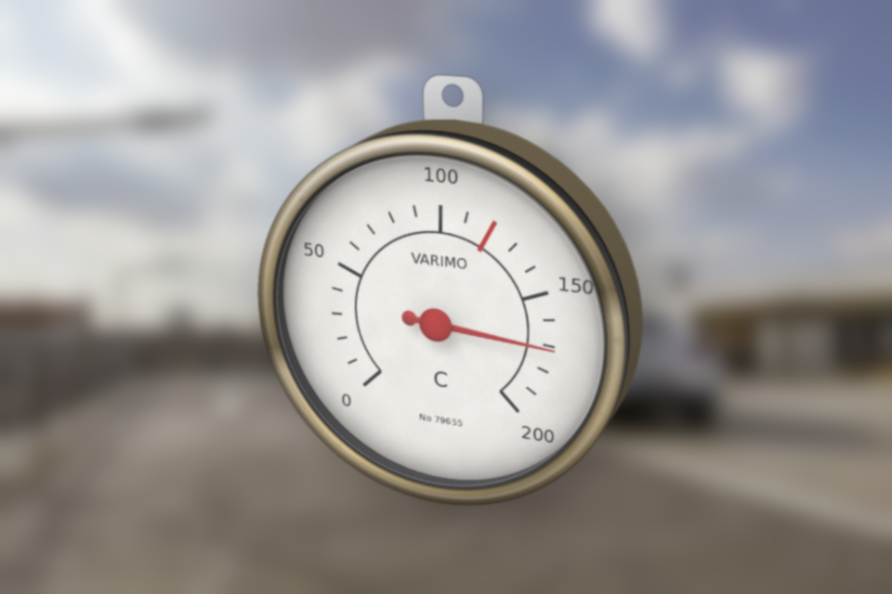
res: 170; °C
